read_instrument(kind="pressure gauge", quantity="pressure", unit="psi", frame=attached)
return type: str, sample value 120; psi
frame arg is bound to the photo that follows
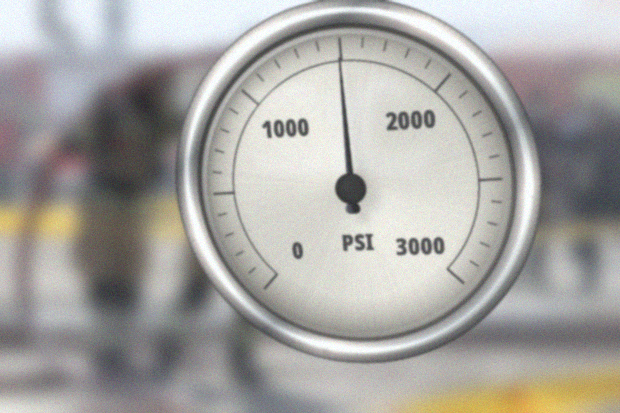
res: 1500; psi
